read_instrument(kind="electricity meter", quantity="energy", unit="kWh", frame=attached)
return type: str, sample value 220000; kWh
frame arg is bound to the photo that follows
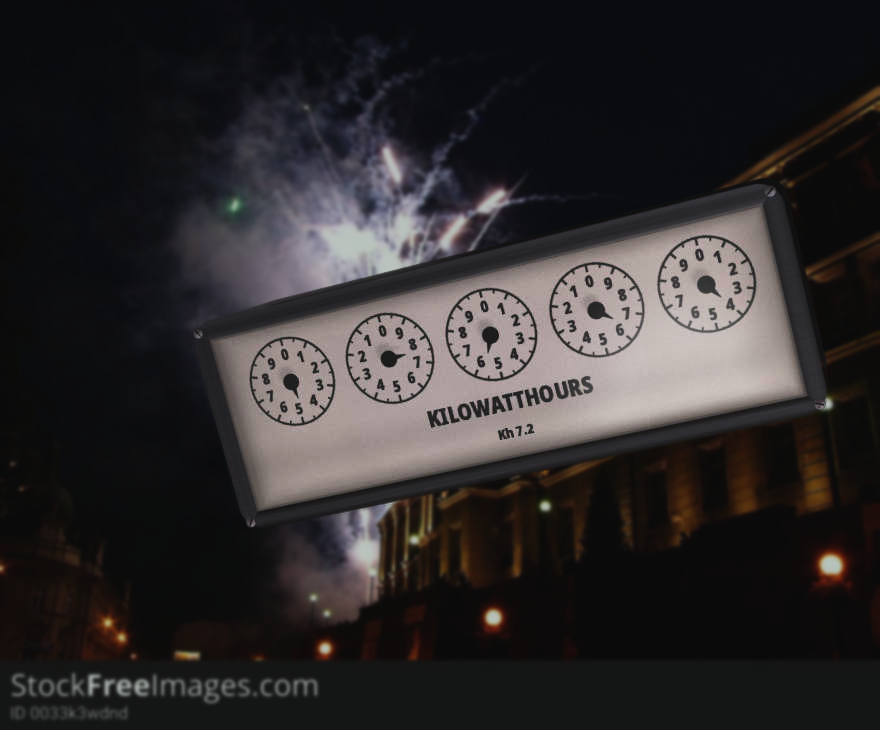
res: 47564; kWh
